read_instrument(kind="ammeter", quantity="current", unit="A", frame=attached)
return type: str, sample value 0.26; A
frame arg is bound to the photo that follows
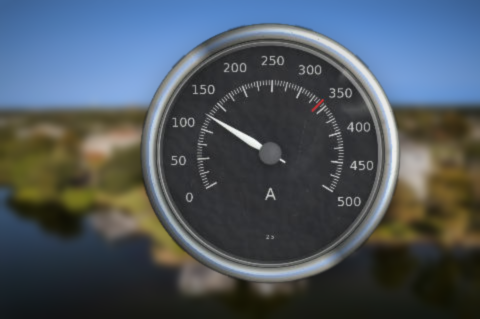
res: 125; A
